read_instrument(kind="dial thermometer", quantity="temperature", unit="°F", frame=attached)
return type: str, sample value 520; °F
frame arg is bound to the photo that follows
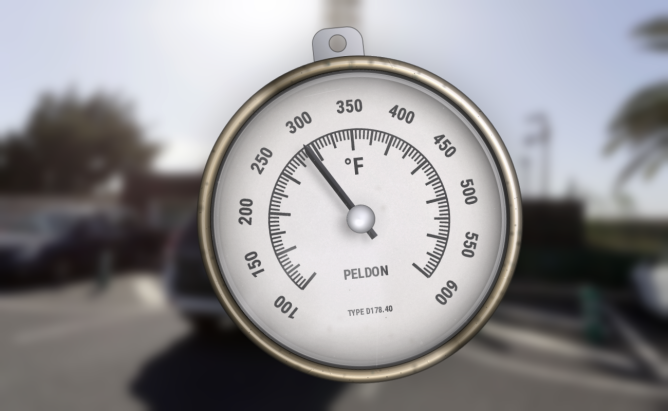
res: 290; °F
